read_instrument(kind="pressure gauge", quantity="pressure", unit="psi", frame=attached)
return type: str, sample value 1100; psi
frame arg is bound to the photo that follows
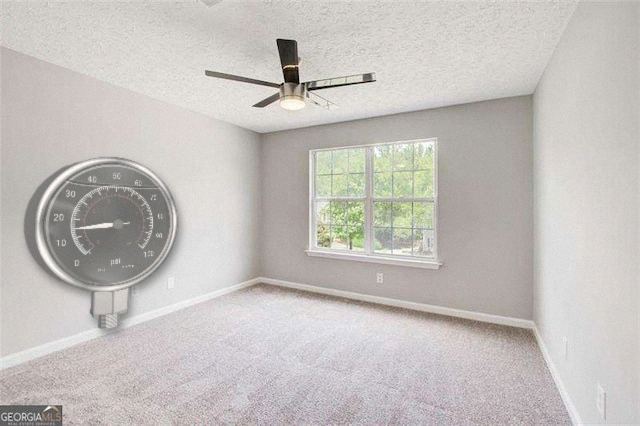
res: 15; psi
